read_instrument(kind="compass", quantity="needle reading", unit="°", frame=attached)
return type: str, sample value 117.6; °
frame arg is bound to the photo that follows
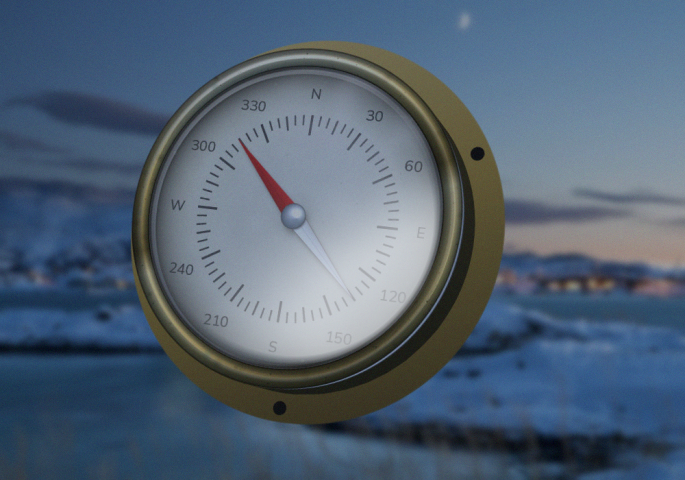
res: 315; °
